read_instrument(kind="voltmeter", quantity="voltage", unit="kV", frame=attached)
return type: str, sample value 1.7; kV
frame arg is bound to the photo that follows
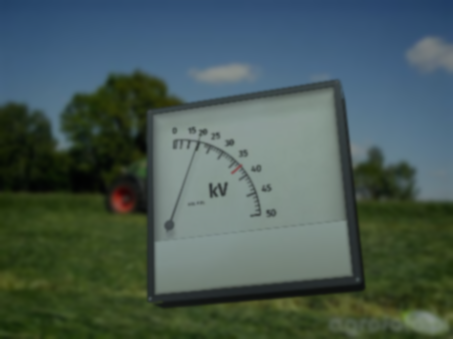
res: 20; kV
